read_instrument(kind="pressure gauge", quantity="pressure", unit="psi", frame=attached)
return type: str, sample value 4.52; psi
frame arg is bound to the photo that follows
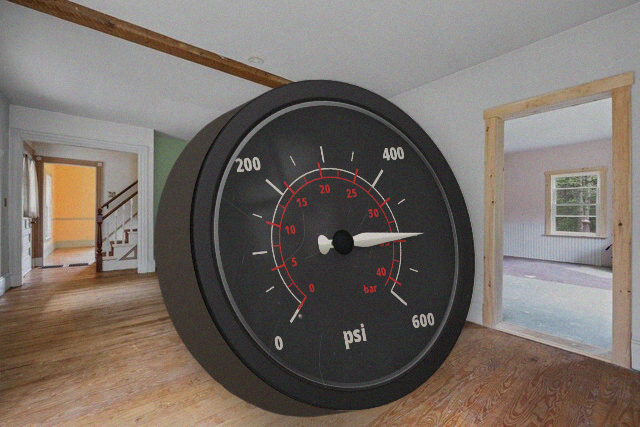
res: 500; psi
